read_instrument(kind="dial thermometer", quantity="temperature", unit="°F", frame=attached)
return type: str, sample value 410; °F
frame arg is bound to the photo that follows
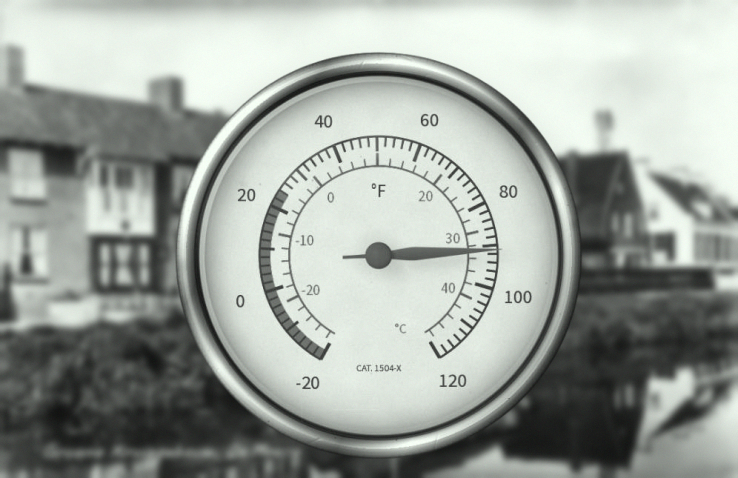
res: 91; °F
